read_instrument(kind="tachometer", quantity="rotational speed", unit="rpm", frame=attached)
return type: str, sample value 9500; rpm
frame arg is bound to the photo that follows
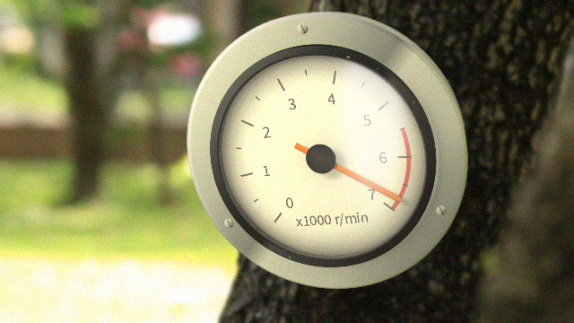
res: 6750; rpm
